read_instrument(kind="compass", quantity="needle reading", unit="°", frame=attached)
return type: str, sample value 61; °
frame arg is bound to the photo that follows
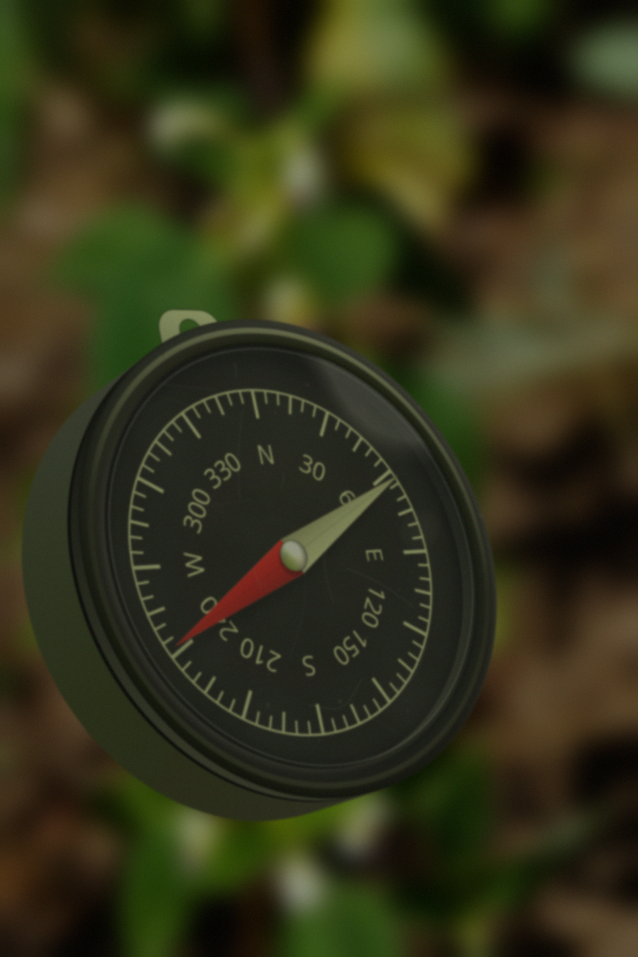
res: 242.5; °
